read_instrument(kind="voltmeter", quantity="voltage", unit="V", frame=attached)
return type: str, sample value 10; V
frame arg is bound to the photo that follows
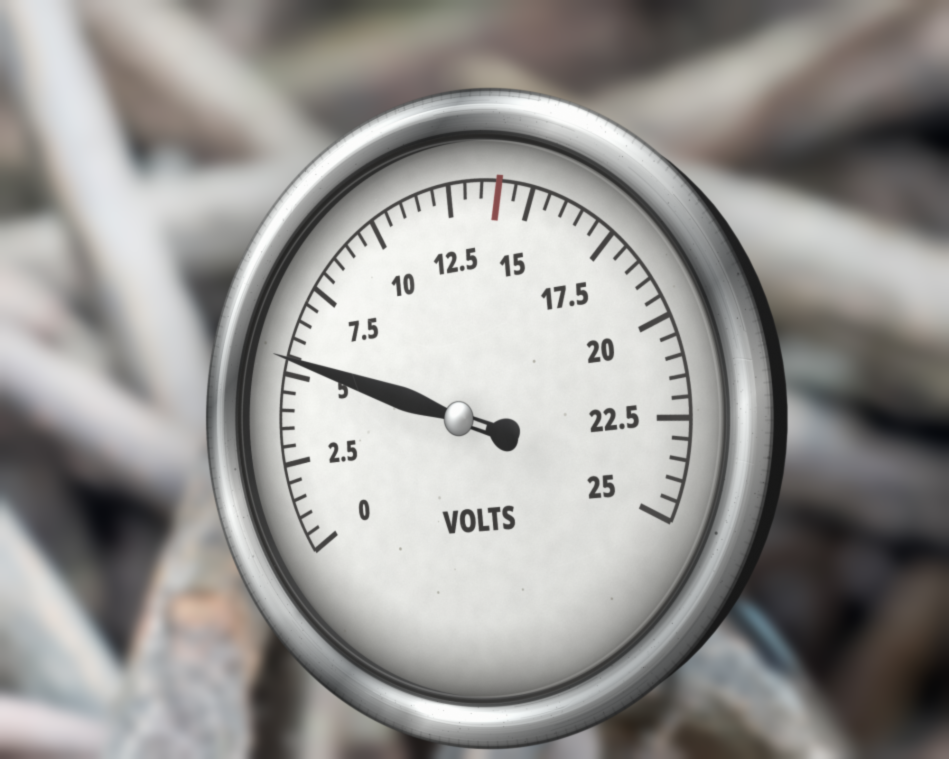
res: 5.5; V
